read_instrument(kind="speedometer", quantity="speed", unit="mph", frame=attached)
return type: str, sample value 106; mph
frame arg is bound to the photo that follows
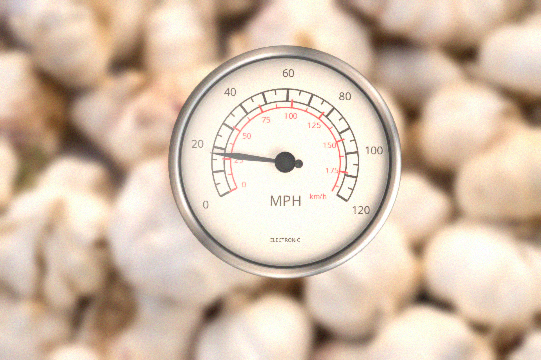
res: 17.5; mph
